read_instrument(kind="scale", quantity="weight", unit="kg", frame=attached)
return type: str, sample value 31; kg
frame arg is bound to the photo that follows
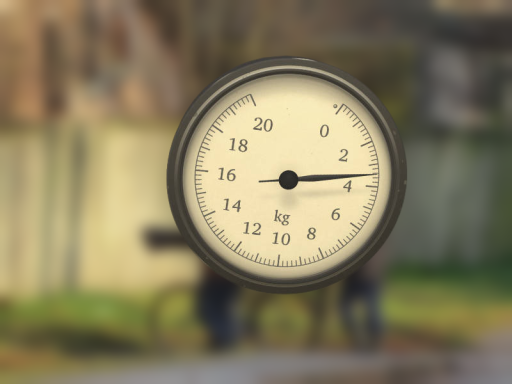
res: 3.4; kg
